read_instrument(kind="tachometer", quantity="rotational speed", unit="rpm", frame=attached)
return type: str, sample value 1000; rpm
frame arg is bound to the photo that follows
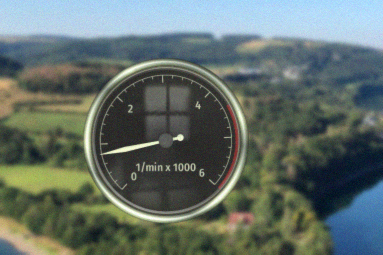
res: 800; rpm
